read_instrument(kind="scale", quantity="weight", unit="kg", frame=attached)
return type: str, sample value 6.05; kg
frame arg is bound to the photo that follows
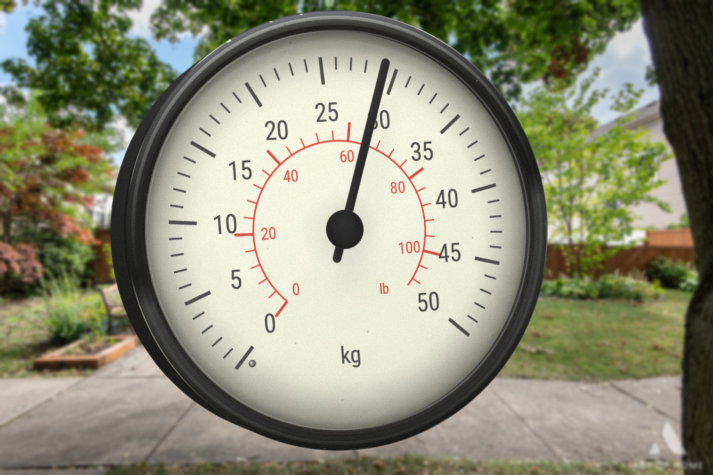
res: 29; kg
